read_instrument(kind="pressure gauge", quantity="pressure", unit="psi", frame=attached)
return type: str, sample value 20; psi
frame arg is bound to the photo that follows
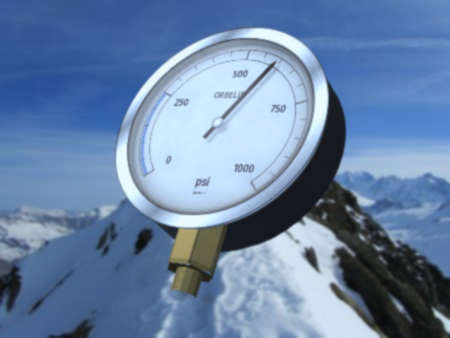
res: 600; psi
